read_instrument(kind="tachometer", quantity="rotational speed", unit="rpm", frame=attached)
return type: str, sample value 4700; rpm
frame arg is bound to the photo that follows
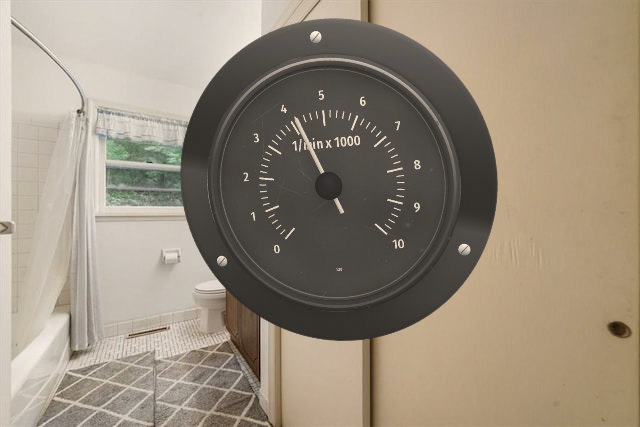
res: 4200; rpm
